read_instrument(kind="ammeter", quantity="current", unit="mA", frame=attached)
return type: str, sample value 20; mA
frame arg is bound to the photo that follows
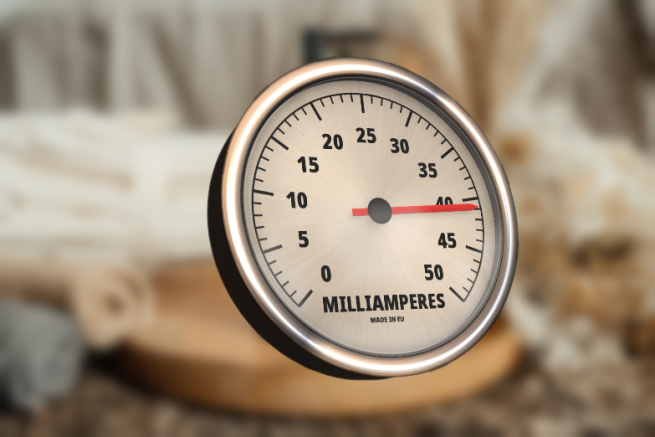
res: 41; mA
